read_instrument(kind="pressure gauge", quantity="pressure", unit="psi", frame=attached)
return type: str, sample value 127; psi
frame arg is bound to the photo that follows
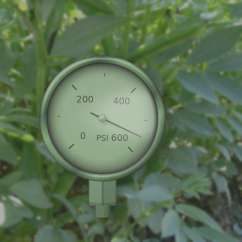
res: 550; psi
